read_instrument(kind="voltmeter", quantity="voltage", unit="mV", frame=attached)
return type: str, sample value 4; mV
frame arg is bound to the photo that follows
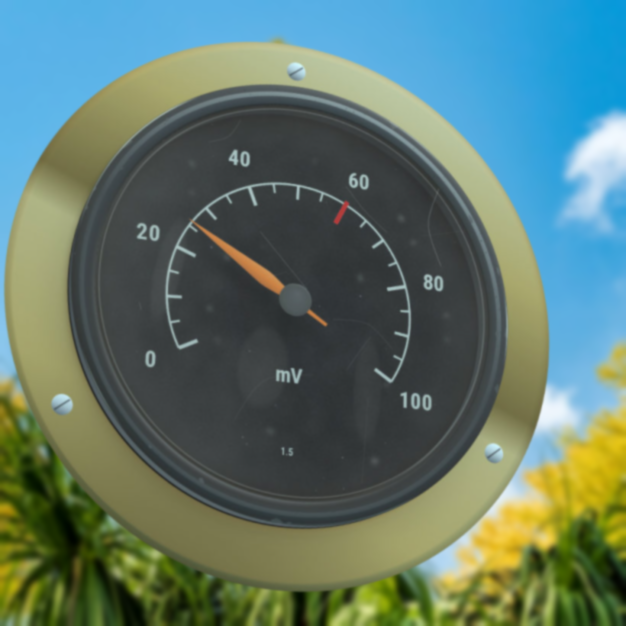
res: 25; mV
